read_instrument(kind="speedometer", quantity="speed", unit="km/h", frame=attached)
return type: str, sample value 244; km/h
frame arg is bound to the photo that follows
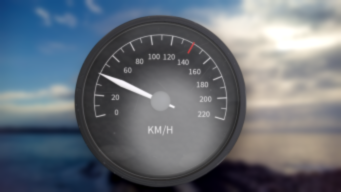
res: 40; km/h
